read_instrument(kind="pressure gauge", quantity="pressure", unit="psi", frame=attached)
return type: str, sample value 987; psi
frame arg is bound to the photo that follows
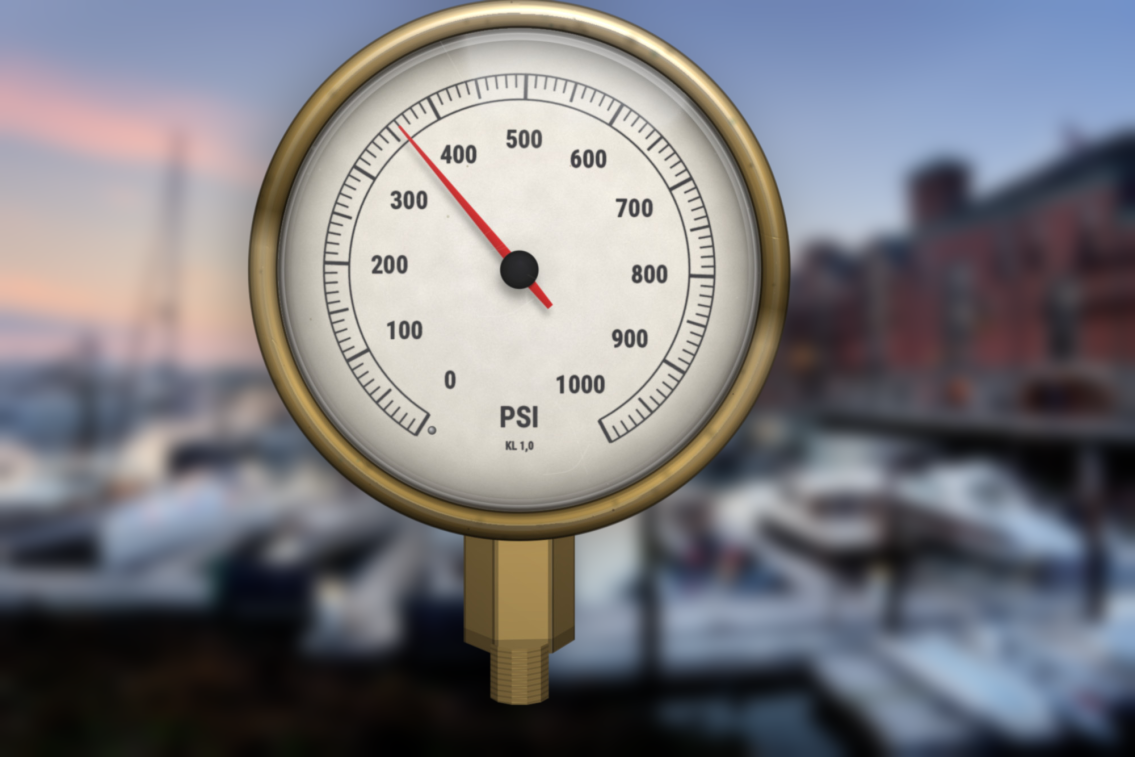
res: 360; psi
